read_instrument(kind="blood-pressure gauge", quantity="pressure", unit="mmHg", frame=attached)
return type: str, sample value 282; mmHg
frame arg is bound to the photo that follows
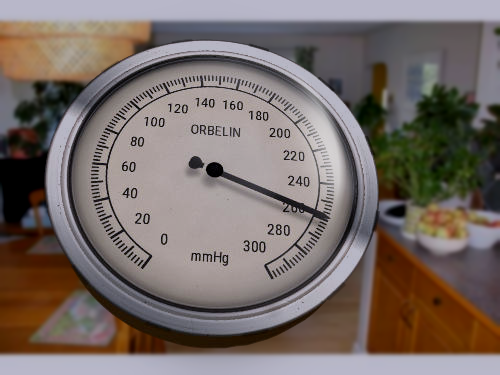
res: 260; mmHg
